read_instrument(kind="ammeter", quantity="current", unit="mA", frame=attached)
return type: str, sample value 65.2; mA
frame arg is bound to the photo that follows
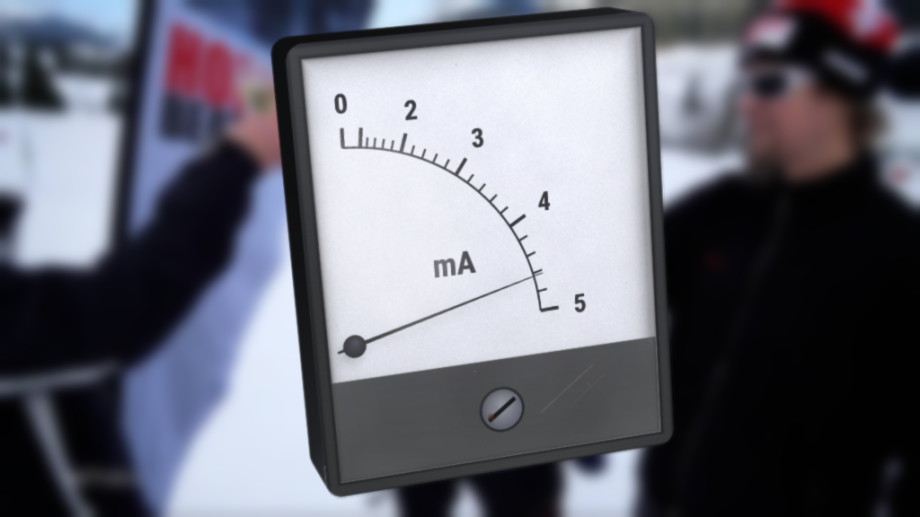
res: 4.6; mA
